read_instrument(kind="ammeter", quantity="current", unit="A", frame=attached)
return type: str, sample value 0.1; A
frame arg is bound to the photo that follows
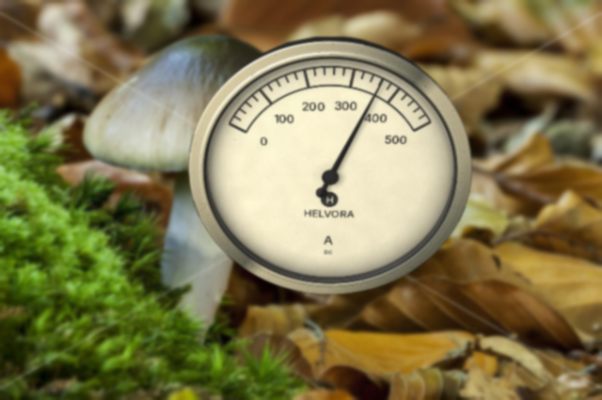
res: 360; A
